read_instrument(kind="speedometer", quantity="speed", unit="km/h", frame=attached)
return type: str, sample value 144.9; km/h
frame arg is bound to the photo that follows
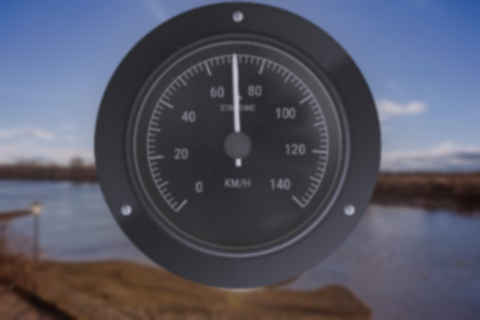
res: 70; km/h
